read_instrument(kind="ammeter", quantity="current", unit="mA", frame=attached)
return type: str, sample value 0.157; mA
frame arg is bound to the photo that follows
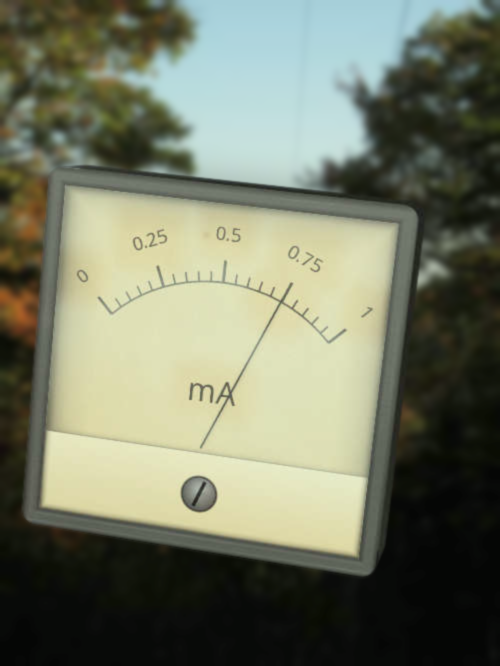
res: 0.75; mA
